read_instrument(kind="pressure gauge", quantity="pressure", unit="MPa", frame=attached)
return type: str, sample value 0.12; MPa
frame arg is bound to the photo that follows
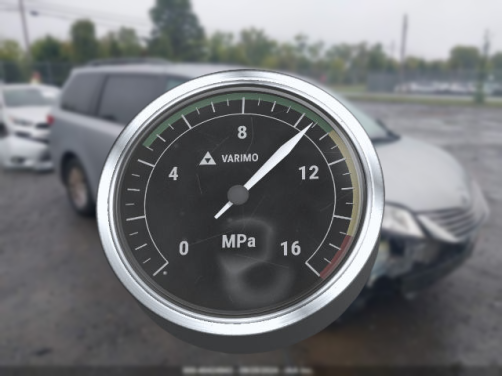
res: 10.5; MPa
